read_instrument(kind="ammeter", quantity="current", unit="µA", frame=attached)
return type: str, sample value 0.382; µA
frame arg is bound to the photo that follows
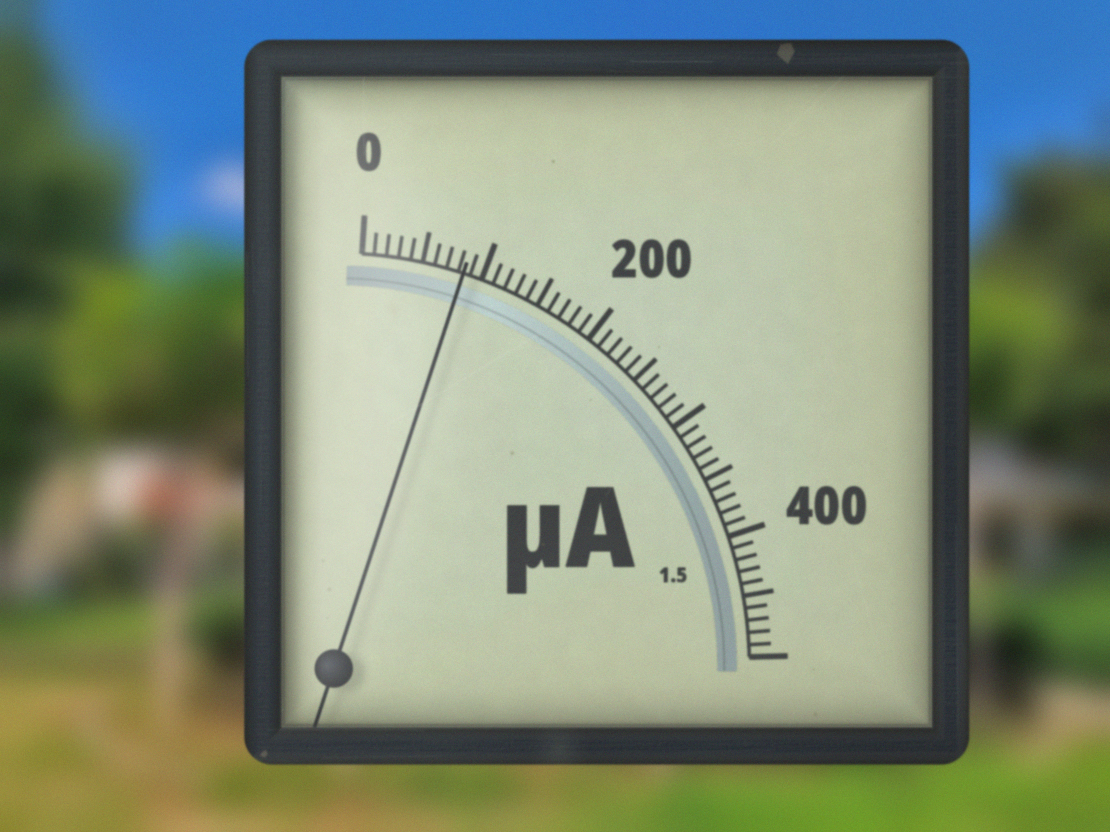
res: 85; µA
